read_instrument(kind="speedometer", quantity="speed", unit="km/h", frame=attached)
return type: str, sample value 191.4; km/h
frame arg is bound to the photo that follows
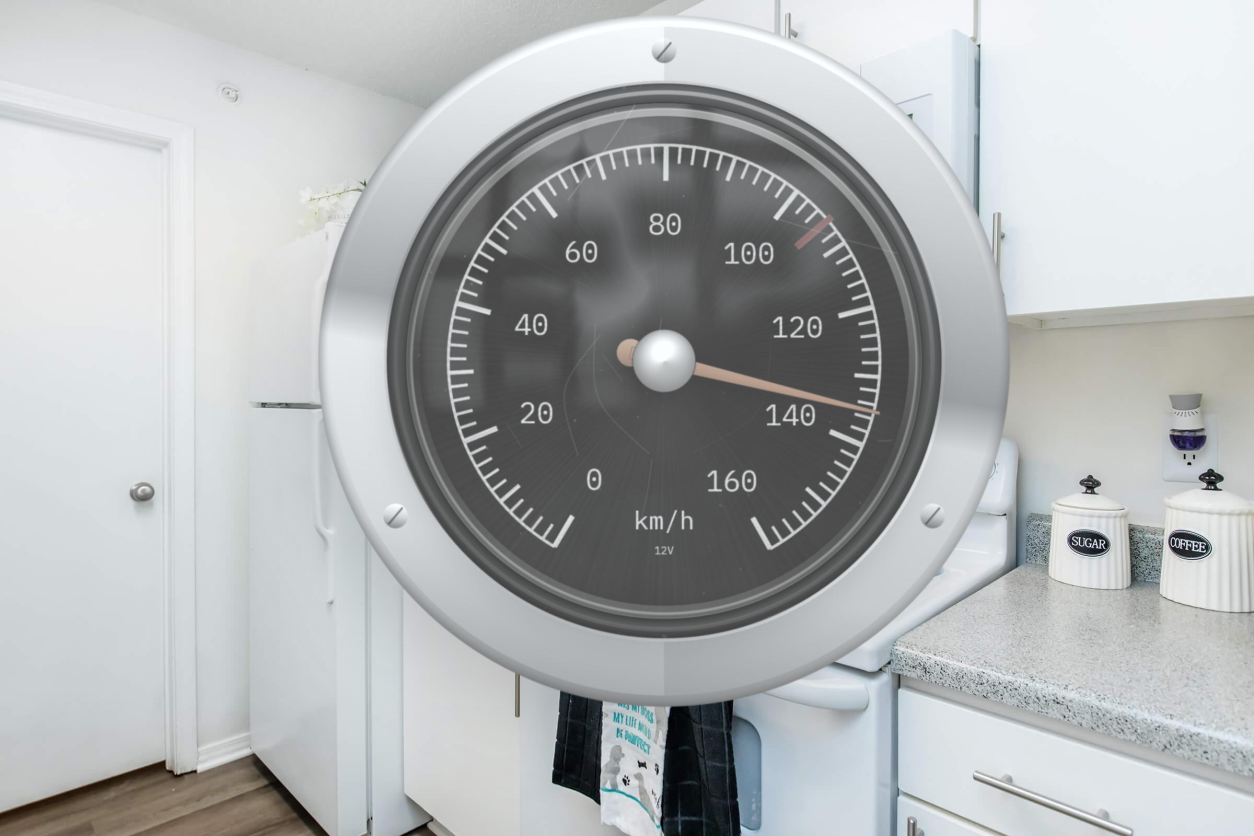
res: 135; km/h
